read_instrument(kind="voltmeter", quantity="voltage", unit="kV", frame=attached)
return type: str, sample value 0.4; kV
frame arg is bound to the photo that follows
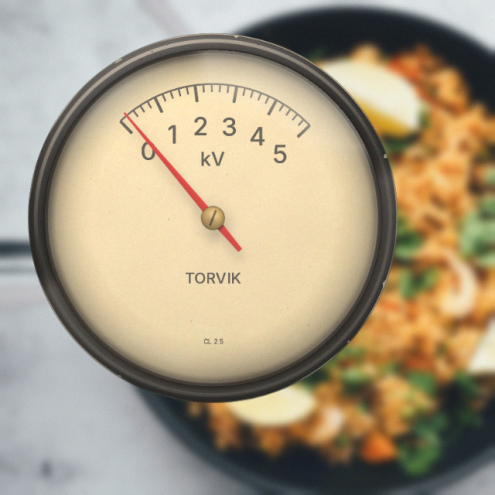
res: 0.2; kV
